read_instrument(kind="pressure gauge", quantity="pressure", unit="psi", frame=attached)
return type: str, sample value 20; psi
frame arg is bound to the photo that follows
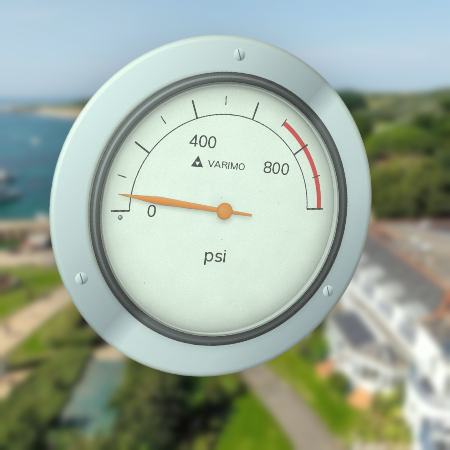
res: 50; psi
